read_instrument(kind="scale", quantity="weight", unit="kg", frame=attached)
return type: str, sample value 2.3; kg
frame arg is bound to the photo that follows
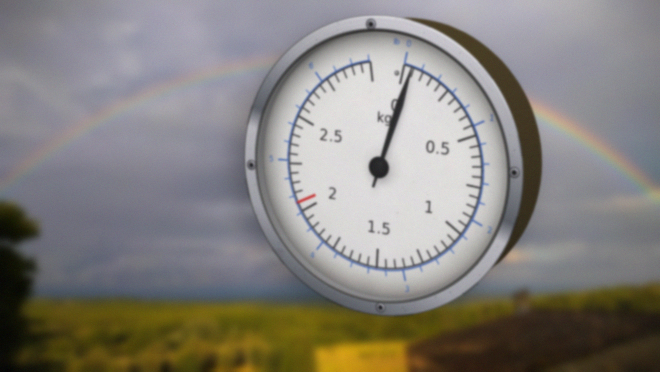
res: 0.05; kg
